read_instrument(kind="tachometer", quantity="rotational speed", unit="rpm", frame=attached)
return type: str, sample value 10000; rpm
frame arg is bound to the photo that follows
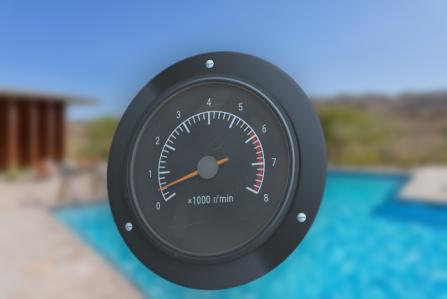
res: 400; rpm
